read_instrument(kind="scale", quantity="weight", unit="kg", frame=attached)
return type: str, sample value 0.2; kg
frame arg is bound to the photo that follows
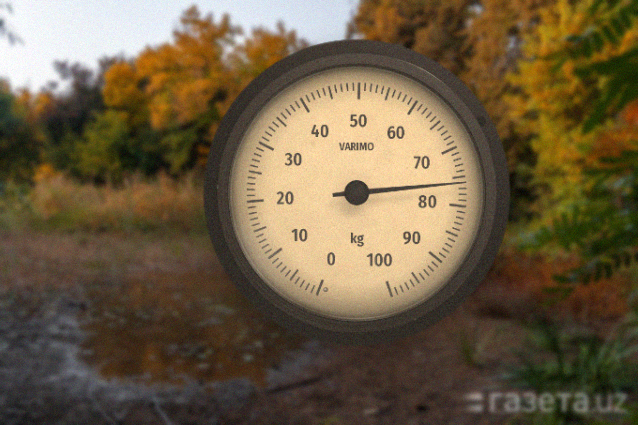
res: 76; kg
